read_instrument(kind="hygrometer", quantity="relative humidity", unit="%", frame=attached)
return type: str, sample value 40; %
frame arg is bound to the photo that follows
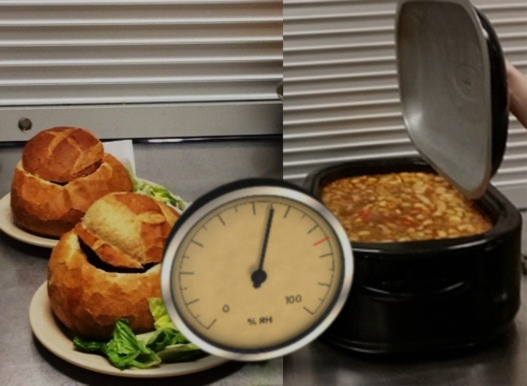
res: 55; %
